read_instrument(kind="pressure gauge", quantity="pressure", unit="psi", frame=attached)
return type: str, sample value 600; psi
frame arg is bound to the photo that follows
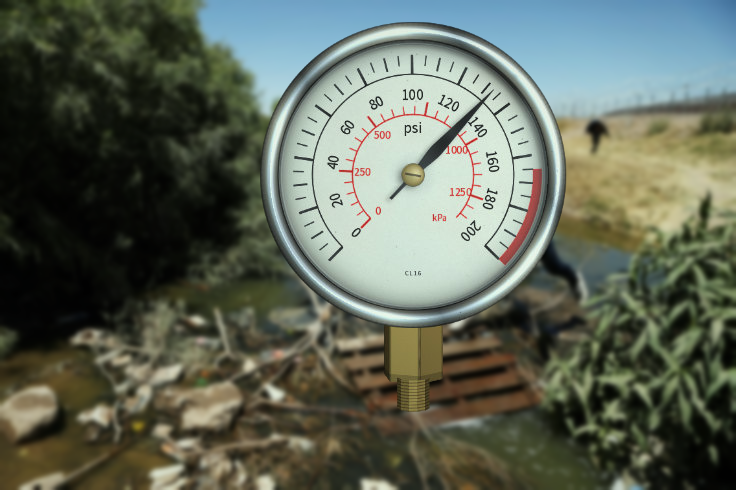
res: 132.5; psi
